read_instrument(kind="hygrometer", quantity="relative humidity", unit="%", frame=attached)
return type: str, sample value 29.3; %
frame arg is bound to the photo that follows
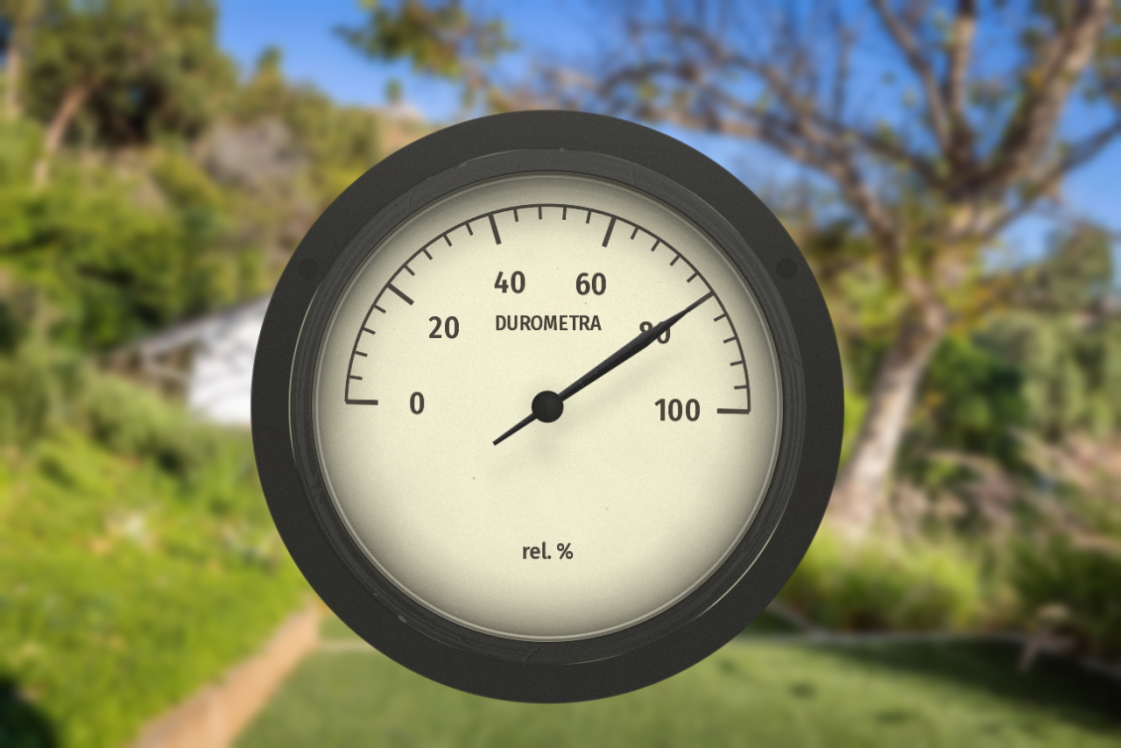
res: 80; %
